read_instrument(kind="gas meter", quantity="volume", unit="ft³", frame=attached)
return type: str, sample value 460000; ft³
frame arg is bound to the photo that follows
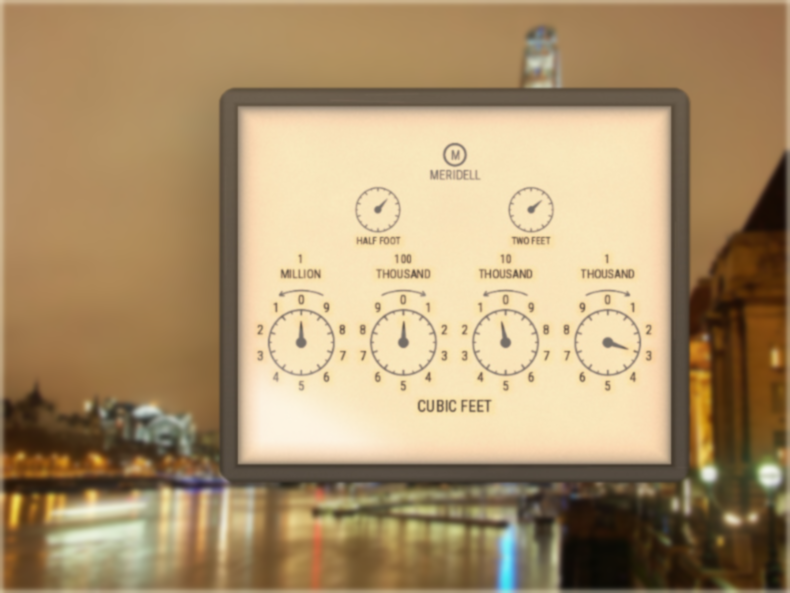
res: 300; ft³
